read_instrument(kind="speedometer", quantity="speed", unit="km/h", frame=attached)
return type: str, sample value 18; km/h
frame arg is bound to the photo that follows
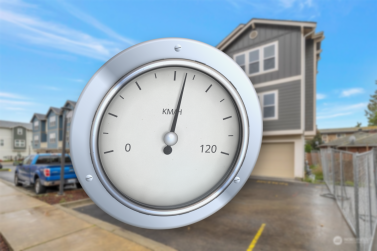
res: 65; km/h
